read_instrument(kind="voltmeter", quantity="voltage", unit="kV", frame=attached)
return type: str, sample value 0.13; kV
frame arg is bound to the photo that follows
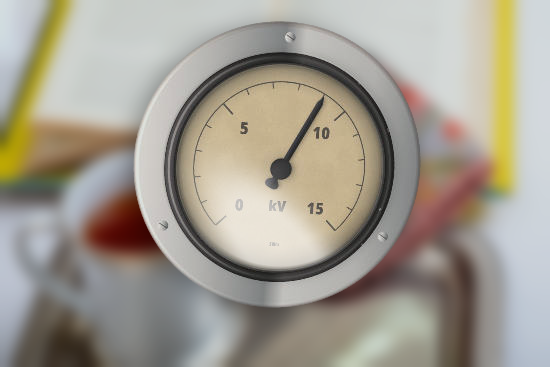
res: 9; kV
